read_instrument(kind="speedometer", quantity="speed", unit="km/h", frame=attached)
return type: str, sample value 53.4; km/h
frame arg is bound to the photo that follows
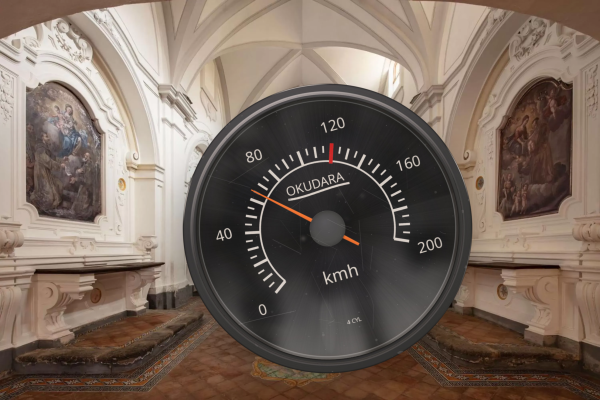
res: 65; km/h
